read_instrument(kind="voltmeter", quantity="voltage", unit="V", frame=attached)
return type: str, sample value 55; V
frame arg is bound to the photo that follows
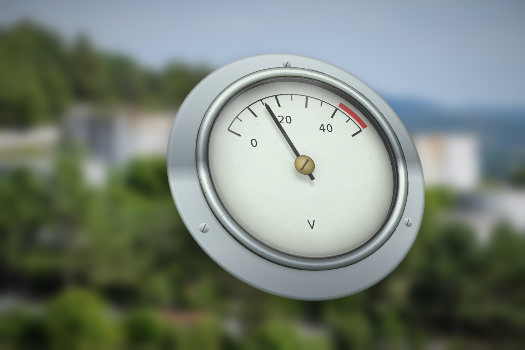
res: 15; V
